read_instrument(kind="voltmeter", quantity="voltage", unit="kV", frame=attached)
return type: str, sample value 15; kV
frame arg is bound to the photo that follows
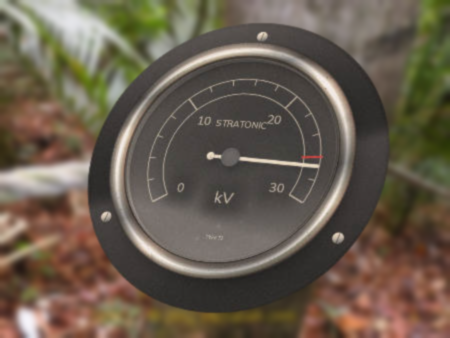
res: 27; kV
